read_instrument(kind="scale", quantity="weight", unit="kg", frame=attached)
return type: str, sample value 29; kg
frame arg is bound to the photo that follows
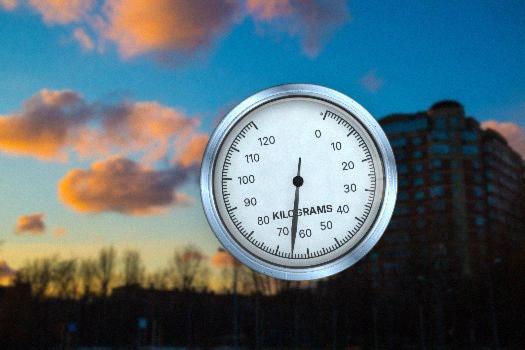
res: 65; kg
